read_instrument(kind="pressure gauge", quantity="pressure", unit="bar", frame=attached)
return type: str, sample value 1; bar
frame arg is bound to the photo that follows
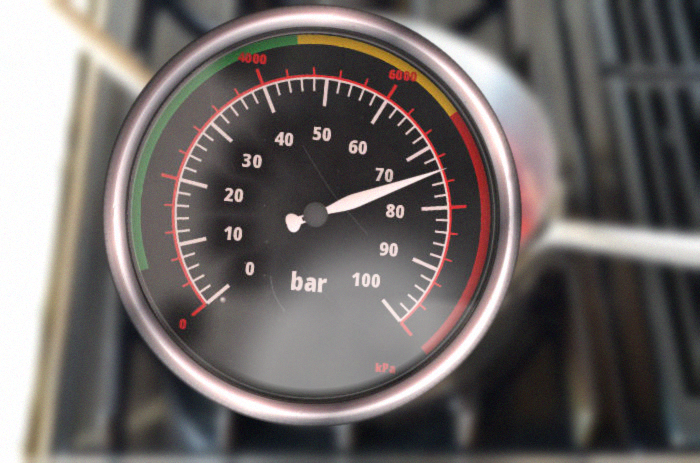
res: 74; bar
